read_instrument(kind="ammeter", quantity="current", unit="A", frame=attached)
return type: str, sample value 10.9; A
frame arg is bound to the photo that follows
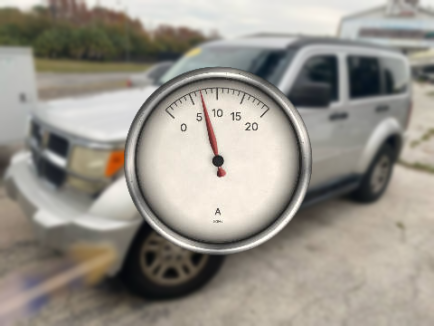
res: 7; A
